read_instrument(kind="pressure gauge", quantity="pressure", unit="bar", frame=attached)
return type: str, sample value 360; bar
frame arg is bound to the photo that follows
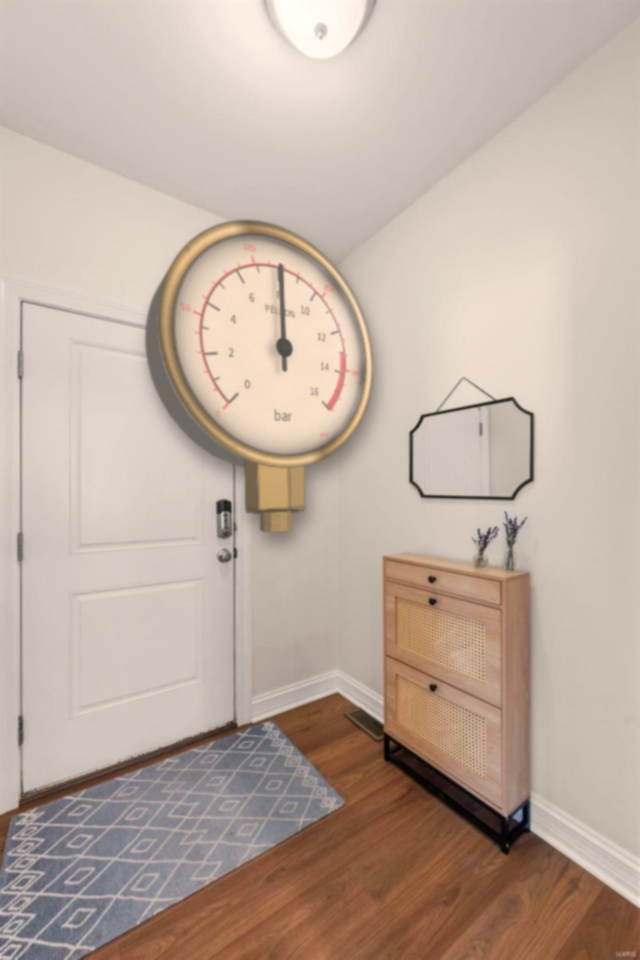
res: 8; bar
